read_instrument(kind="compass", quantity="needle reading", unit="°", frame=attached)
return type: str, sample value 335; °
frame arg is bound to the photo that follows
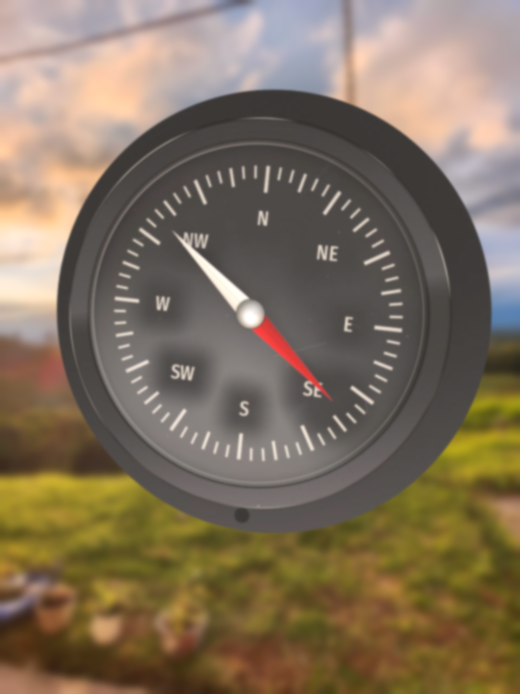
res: 130; °
